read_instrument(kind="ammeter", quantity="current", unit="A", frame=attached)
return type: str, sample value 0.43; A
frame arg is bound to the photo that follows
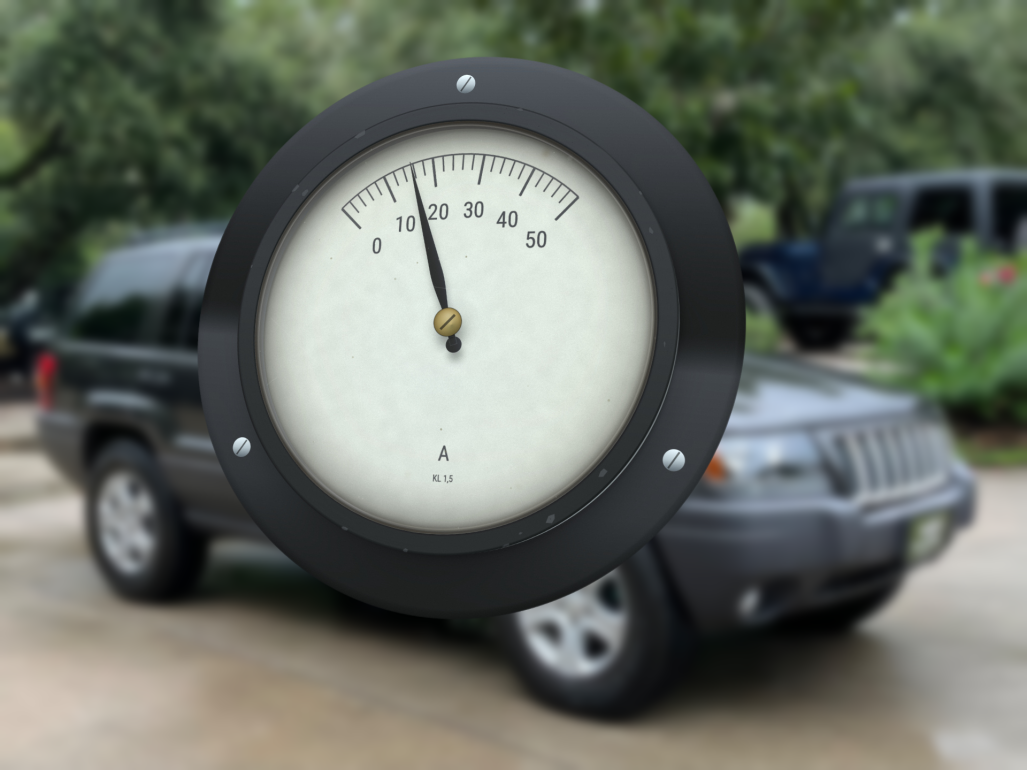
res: 16; A
